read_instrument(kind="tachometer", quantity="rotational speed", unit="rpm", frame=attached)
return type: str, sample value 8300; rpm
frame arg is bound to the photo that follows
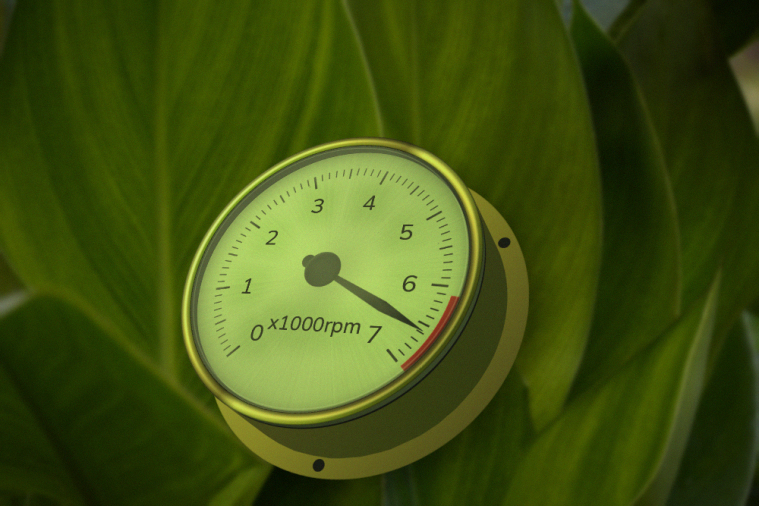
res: 6600; rpm
